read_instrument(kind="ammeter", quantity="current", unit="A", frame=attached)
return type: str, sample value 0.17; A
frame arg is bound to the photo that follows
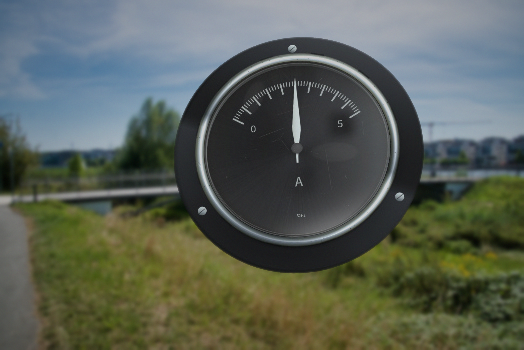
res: 2.5; A
